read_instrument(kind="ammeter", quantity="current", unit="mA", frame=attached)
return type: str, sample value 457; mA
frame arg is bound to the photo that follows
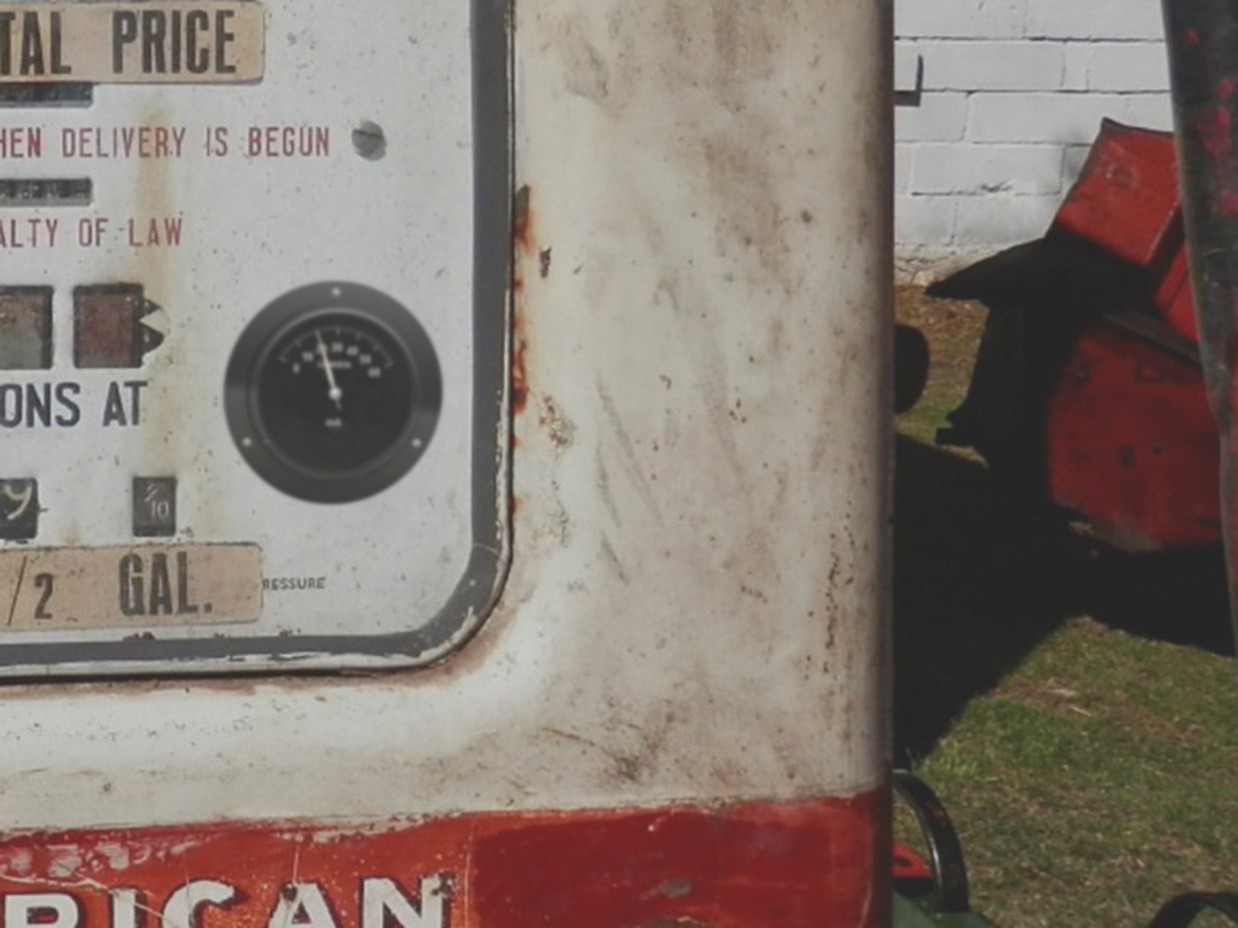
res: 20; mA
